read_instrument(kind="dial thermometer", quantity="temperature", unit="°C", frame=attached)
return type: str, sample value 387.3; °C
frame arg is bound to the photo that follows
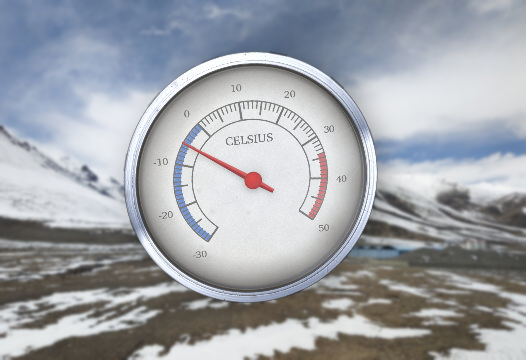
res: -5; °C
